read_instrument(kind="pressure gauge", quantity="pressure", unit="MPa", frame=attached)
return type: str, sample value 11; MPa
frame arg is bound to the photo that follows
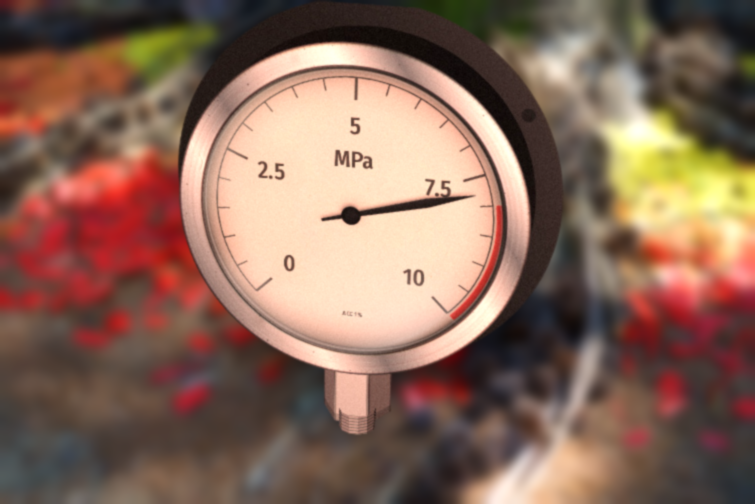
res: 7.75; MPa
